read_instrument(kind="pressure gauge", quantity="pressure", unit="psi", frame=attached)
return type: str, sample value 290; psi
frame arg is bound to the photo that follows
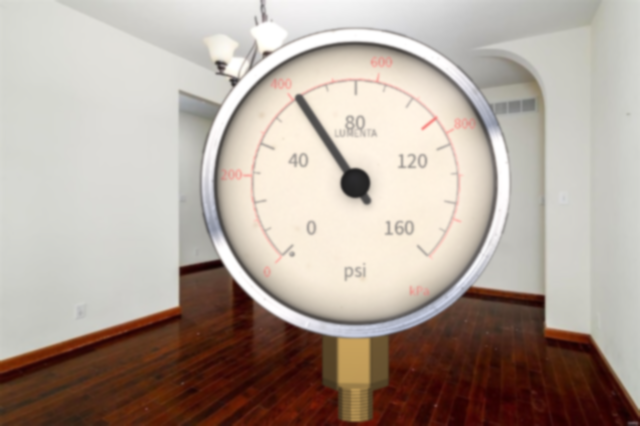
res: 60; psi
